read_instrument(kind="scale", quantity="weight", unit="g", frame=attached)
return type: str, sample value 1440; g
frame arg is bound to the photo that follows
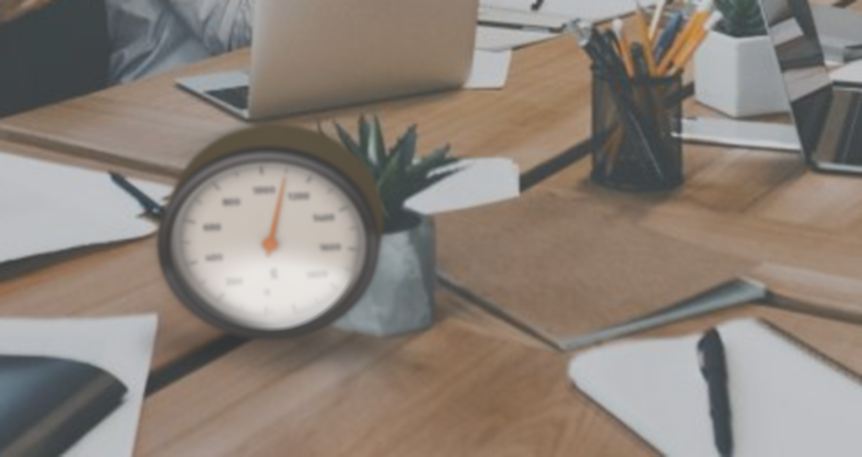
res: 1100; g
